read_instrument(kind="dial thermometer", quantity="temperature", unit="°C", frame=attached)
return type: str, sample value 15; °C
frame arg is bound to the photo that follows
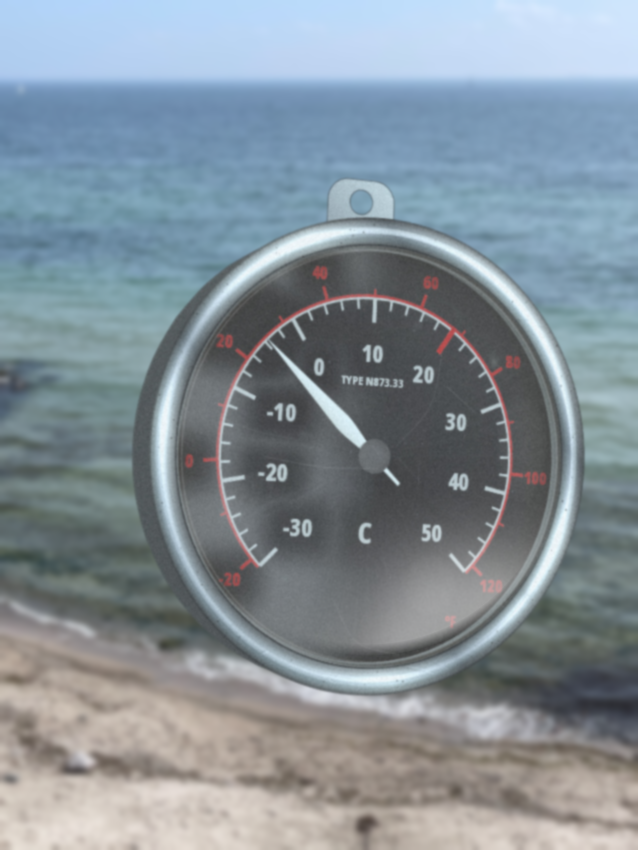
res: -4; °C
